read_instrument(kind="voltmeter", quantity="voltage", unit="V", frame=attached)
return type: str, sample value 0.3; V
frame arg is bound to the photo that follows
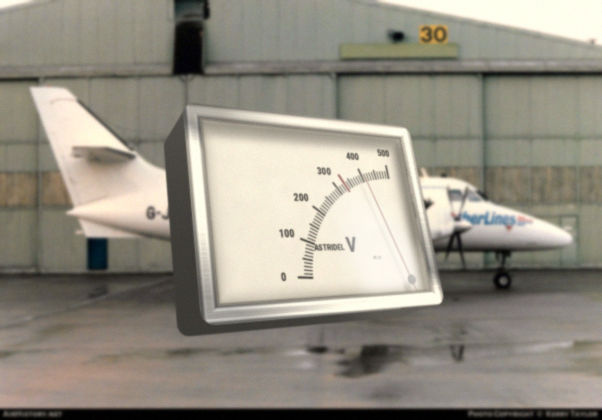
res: 400; V
